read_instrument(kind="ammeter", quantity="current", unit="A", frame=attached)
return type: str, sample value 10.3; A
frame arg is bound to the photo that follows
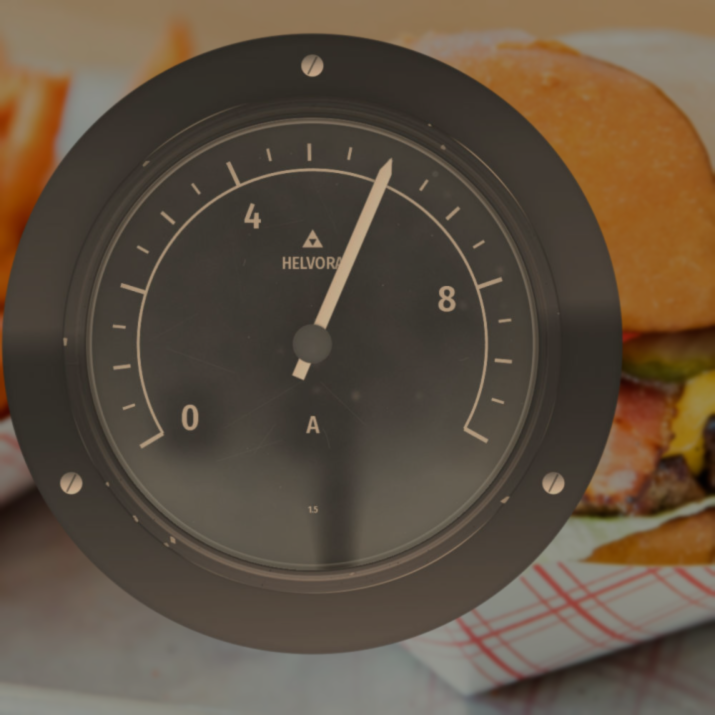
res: 6; A
